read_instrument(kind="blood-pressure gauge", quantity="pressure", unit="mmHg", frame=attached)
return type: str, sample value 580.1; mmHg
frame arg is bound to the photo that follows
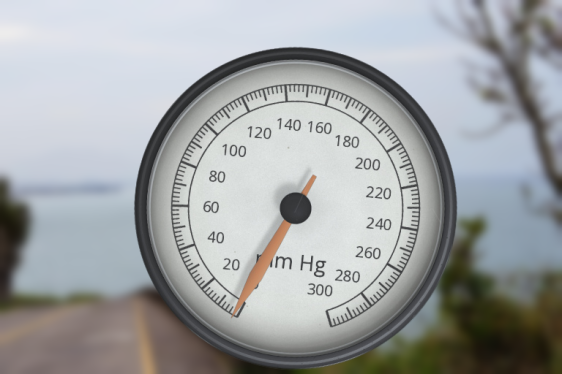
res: 2; mmHg
